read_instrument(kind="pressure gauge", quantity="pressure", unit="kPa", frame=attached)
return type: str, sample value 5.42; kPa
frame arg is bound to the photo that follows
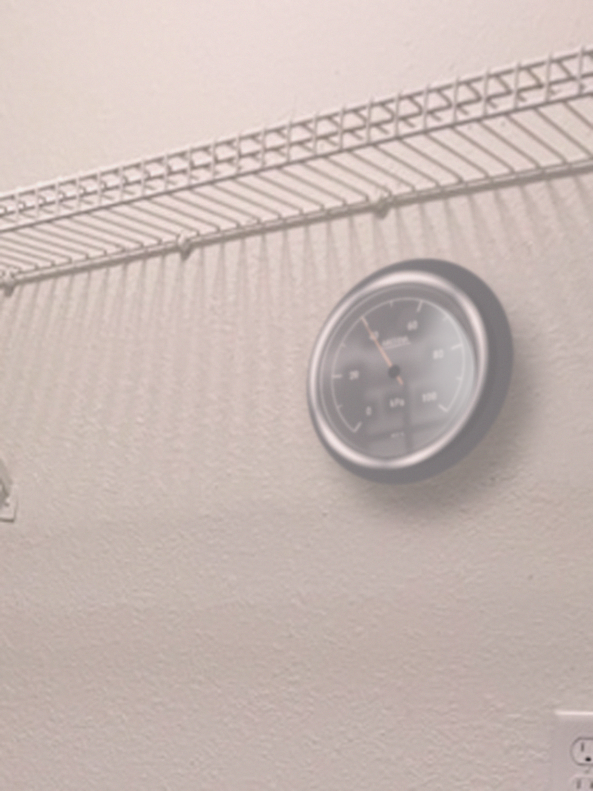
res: 40; kPa
